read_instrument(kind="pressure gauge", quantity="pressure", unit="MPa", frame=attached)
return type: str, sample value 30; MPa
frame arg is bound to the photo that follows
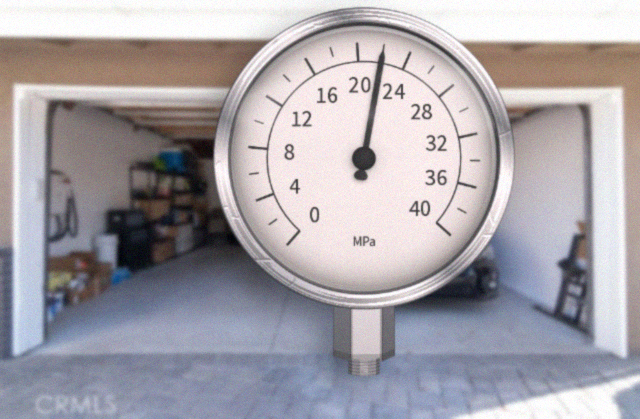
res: 22; MPa
